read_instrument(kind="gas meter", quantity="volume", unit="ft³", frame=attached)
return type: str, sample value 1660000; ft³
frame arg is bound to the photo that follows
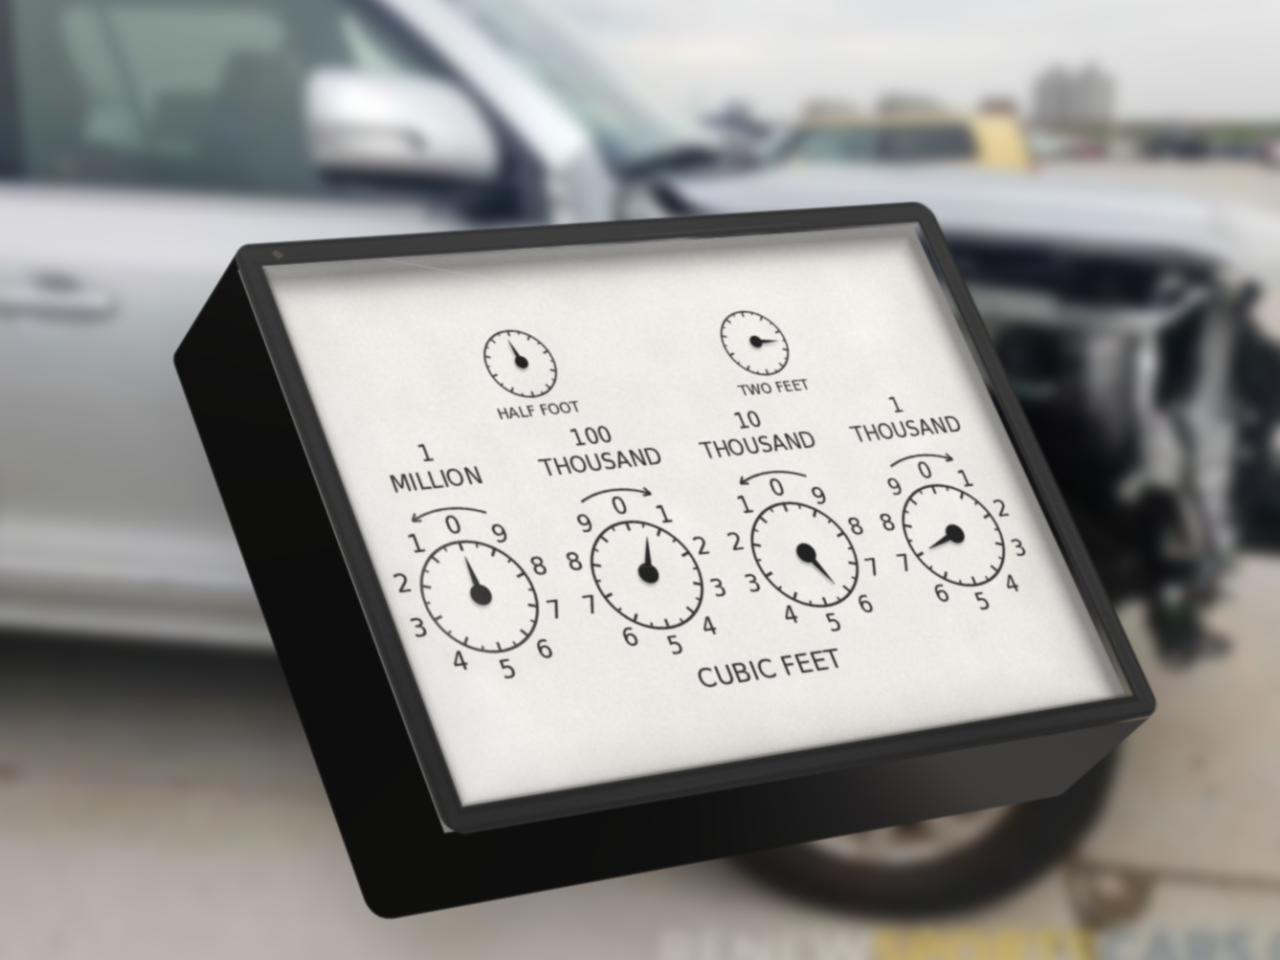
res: 5700; ft³
